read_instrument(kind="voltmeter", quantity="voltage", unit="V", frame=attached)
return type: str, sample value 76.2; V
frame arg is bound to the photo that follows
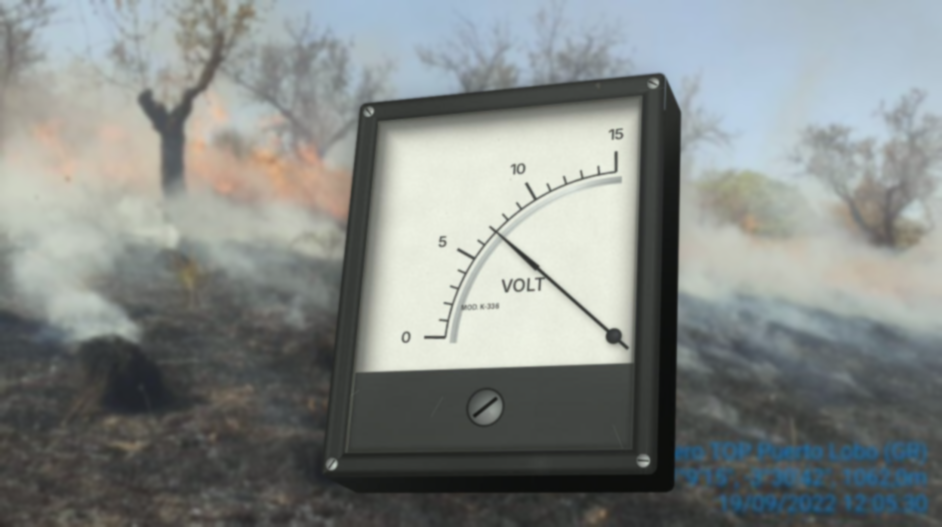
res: 7; V
